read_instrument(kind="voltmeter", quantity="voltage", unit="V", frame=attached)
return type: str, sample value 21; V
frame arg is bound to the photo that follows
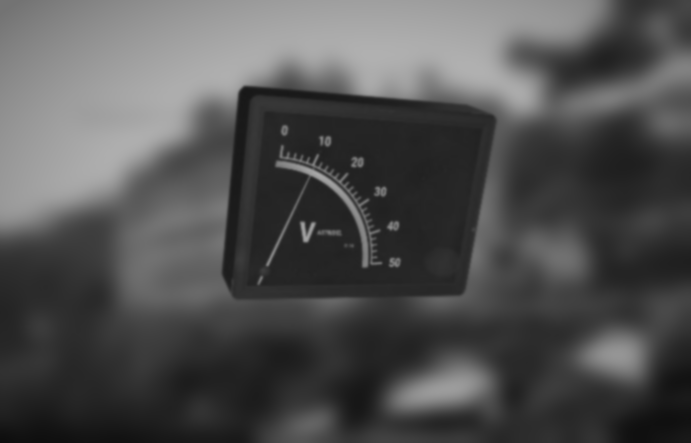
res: 10; V
